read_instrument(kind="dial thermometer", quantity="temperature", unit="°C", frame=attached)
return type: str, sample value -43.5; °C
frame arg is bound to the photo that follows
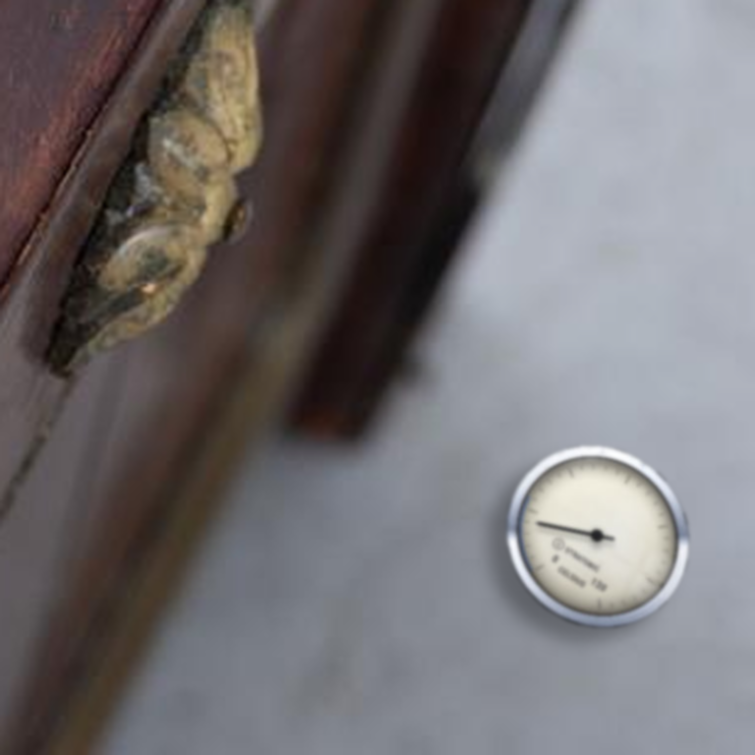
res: 16; °C
